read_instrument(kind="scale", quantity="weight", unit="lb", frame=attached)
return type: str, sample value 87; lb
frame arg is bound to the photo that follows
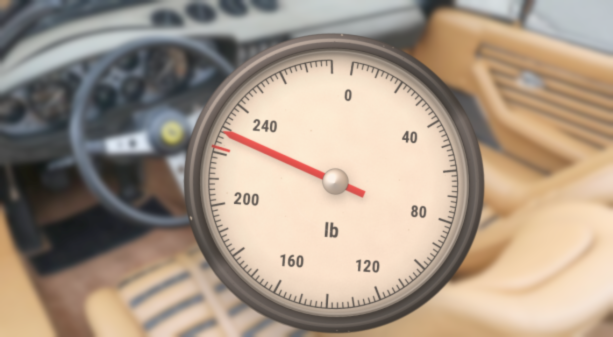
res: 228; lb
